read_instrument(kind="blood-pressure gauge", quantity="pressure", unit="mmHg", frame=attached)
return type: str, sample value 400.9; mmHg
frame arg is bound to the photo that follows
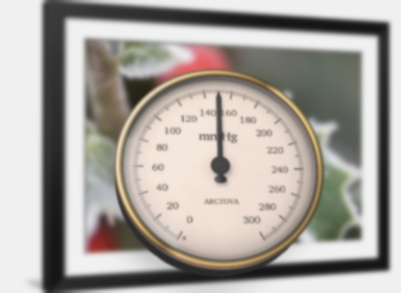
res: 150; mmHg
